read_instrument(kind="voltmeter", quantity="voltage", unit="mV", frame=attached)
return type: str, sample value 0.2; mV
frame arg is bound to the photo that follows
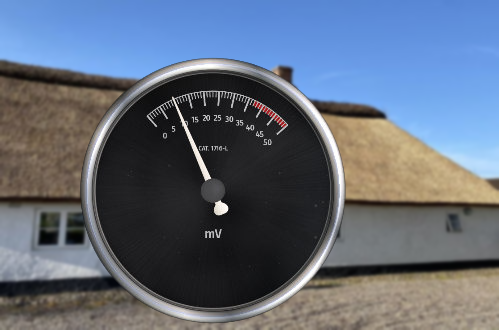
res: 10; mV
